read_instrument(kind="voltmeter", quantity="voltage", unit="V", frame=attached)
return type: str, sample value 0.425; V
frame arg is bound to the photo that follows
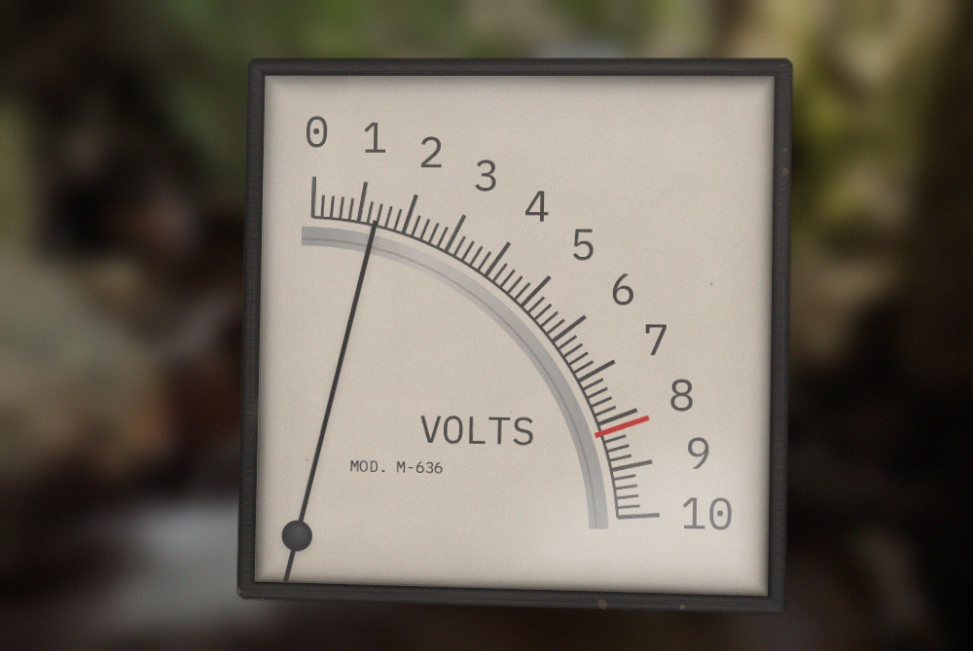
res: 1.4; V
